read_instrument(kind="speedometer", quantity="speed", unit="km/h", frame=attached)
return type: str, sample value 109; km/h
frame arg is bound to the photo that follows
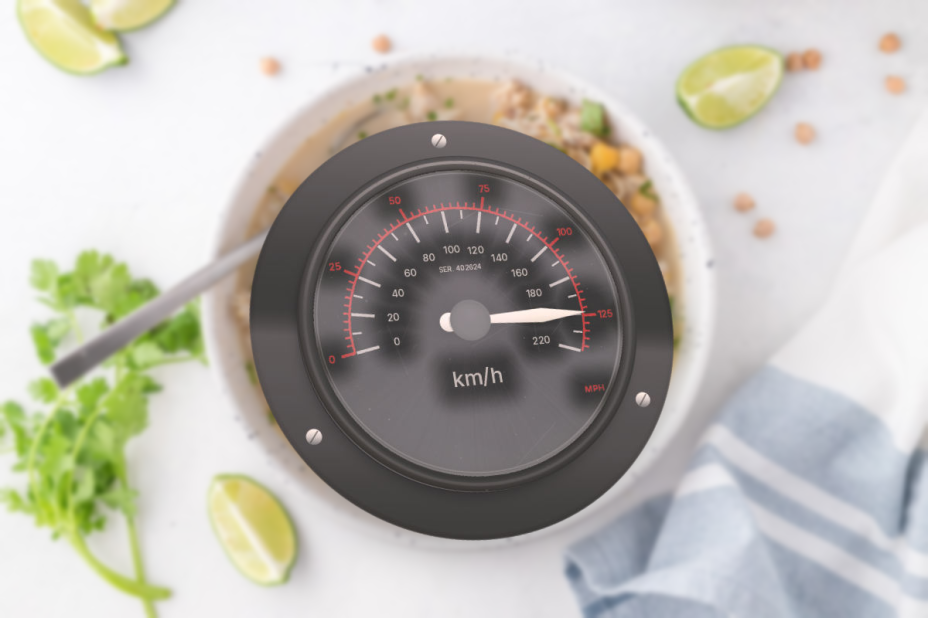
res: 200; km/h
